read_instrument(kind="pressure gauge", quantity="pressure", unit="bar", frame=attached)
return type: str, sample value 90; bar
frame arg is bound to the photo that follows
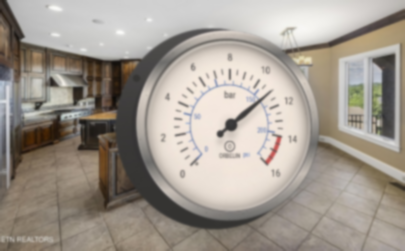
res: 11; bar
